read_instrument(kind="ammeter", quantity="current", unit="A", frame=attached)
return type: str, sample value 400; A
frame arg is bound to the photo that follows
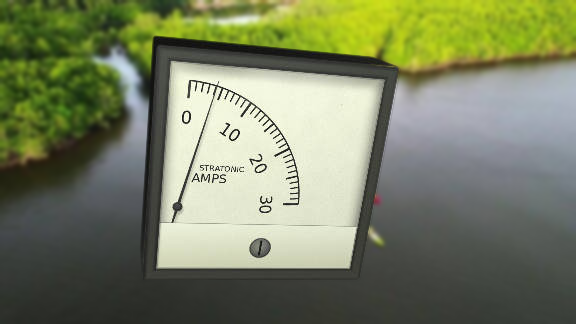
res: 4; A
